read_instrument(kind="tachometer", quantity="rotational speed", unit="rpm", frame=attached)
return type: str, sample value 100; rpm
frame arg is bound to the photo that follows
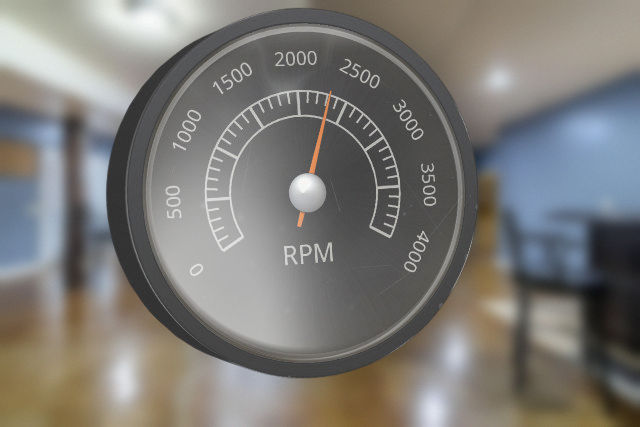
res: 2300; rpm
